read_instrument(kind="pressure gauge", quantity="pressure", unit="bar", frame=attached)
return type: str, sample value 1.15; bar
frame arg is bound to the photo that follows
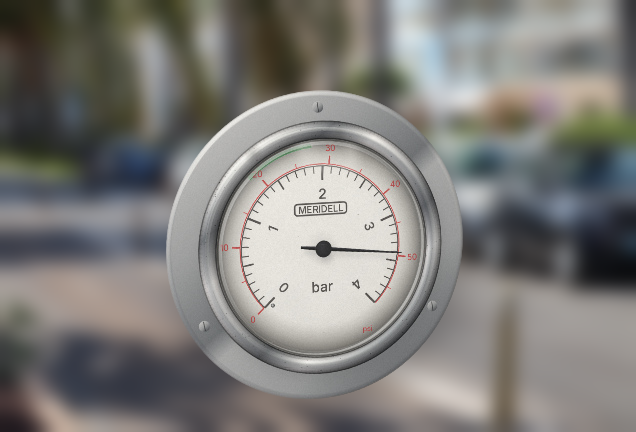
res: 3.4; bar
